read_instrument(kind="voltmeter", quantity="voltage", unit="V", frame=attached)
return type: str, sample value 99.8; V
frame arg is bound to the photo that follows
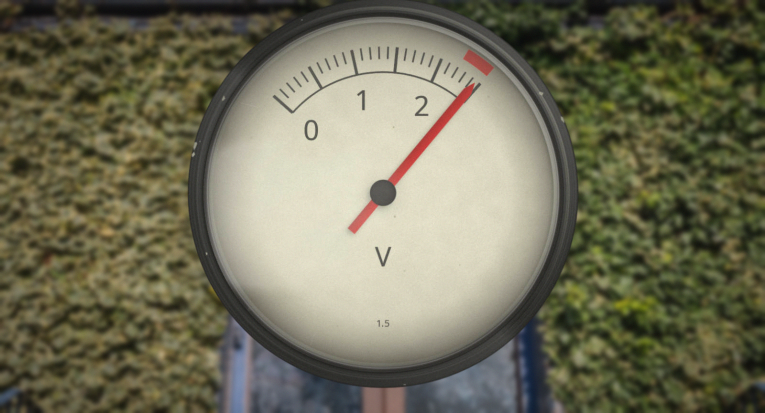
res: 2.45; V
